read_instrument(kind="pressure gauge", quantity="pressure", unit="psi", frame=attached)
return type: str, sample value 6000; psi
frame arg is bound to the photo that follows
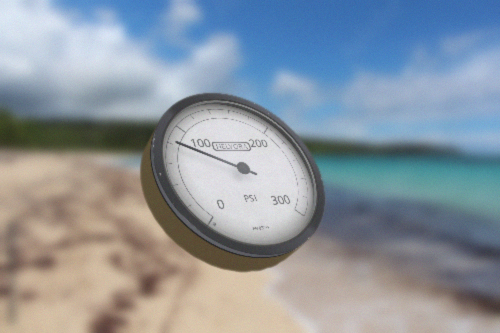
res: 80; psi
